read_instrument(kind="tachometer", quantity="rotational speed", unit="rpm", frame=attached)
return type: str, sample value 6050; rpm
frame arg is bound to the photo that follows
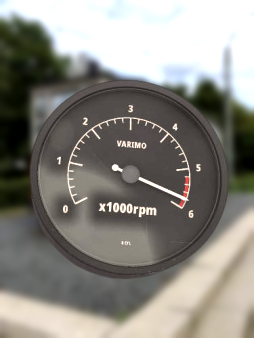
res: 5800; rpm
